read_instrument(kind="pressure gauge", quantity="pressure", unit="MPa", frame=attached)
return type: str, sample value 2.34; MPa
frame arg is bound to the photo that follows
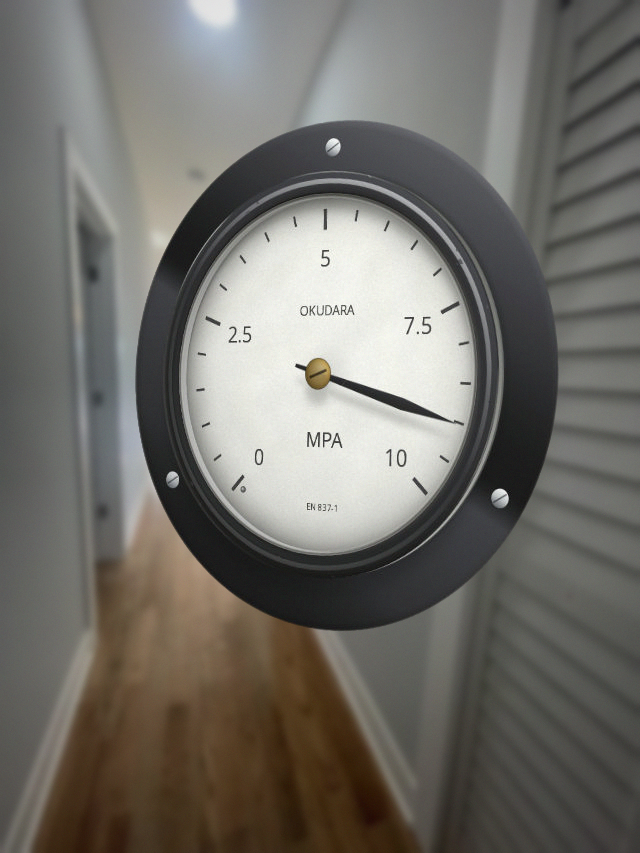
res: 9; MPa
